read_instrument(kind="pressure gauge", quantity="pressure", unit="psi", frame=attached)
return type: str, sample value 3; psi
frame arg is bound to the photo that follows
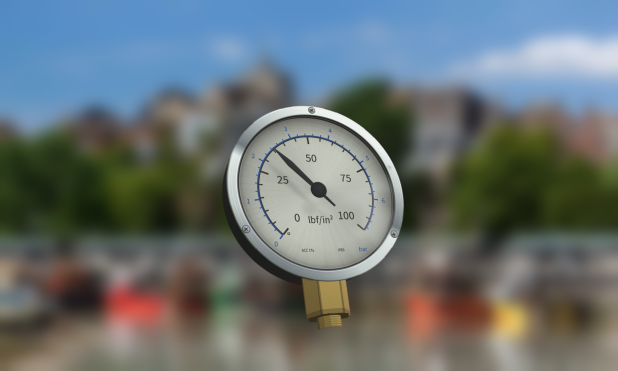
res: 35; psi
